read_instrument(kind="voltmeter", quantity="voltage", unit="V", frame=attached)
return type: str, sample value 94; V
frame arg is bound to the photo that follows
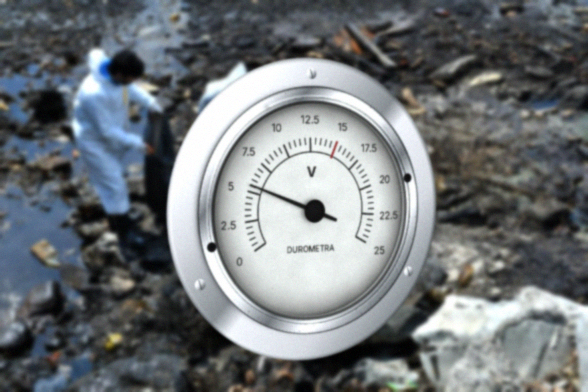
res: 5.5; V
